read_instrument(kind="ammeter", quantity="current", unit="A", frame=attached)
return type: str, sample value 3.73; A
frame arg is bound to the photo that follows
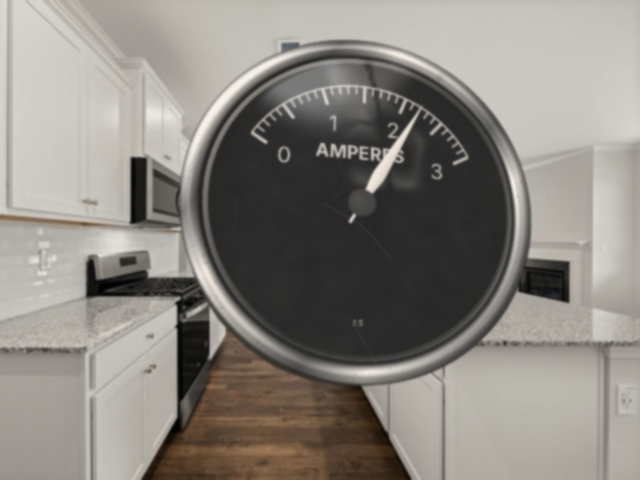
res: 2.2; A
